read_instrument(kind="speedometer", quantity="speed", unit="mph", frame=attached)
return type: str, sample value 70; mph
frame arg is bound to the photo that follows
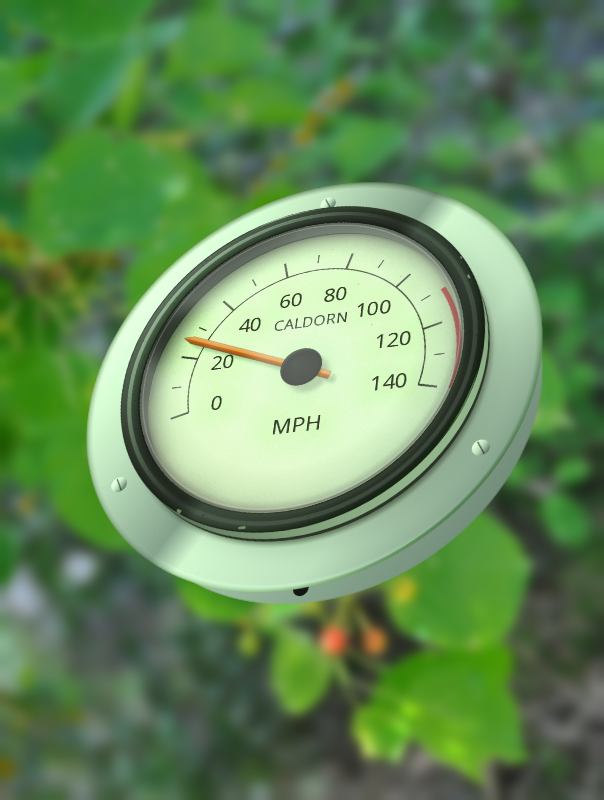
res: 25; mph
